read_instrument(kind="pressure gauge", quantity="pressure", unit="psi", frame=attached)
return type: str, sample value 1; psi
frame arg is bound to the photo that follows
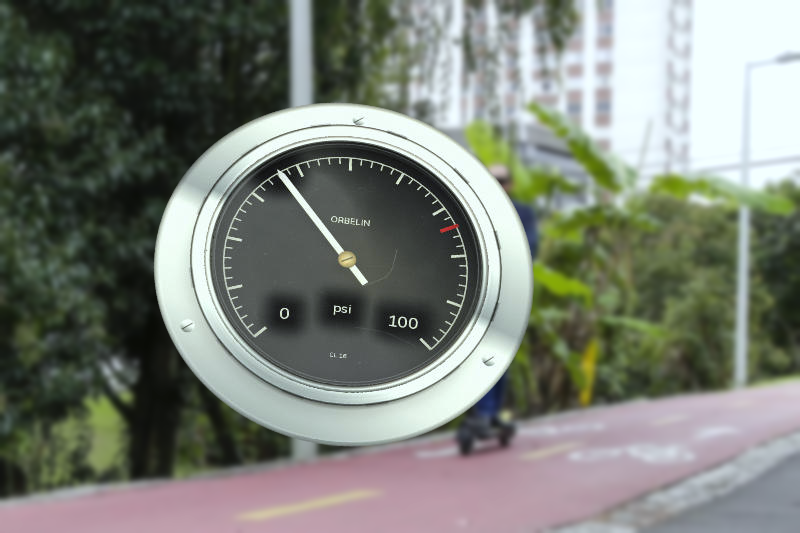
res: 36; psi
